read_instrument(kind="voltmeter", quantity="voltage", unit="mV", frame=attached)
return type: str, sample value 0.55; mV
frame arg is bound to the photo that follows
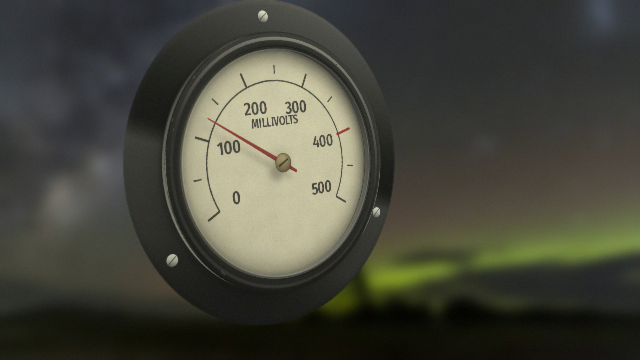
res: 125; mV
